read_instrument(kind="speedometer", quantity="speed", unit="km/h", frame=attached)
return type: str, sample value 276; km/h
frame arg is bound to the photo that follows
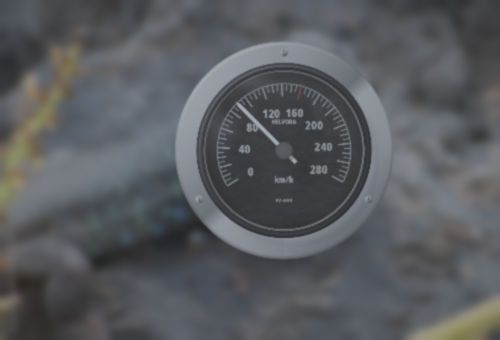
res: 90; km/h
